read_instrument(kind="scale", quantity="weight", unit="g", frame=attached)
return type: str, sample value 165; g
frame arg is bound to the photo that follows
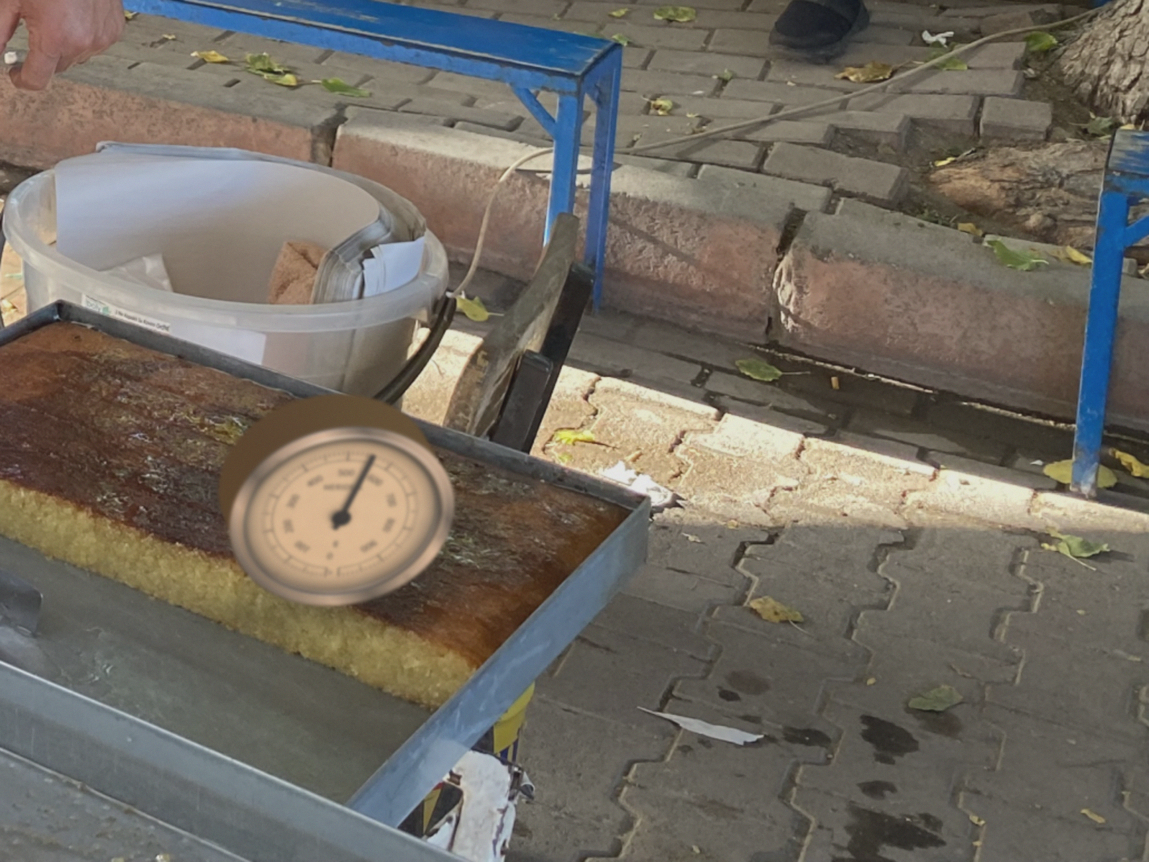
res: 550; g
